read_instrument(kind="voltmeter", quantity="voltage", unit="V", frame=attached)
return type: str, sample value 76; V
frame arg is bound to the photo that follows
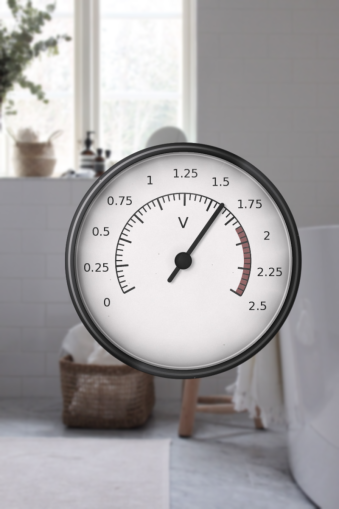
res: 1.6; V
